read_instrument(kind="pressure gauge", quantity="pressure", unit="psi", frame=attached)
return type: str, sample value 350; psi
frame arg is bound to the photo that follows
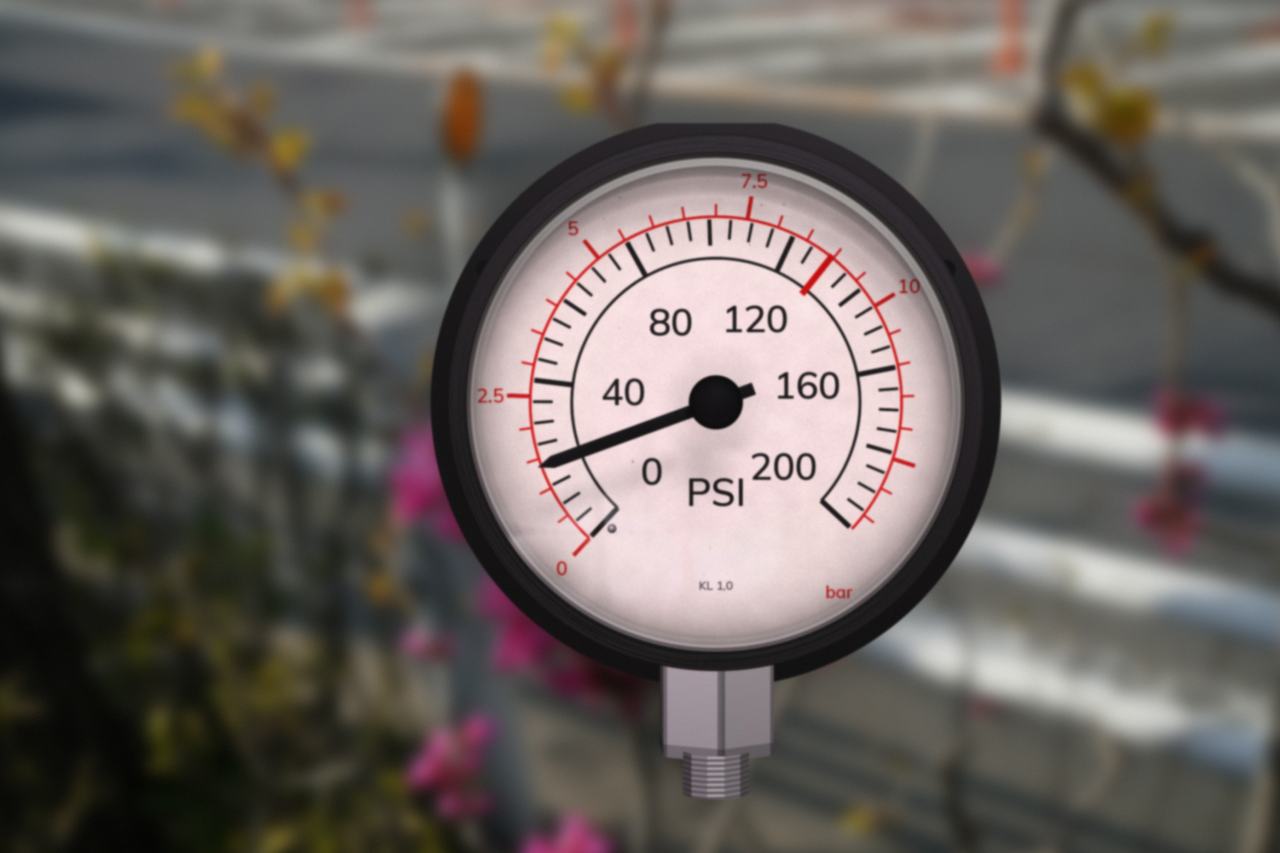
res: 20; psi
